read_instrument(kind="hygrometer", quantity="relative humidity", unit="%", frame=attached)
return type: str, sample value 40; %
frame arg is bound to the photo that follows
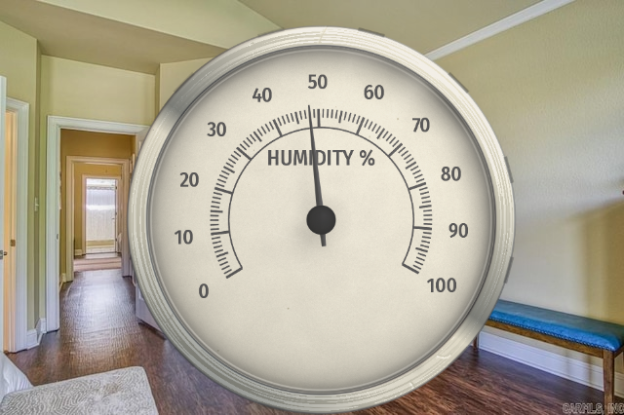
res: 48; %
